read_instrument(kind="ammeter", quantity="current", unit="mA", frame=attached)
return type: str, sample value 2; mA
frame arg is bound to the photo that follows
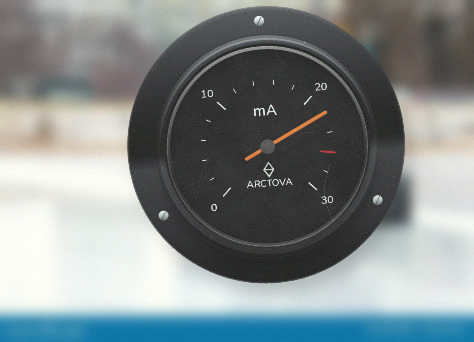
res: 22; mA
